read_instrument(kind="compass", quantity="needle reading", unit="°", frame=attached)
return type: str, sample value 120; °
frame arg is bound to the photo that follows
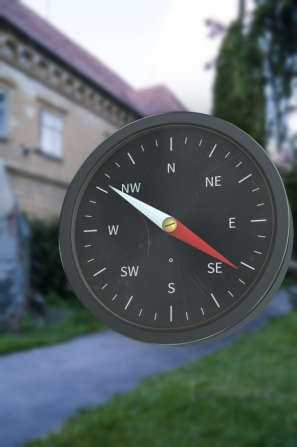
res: 125; °
